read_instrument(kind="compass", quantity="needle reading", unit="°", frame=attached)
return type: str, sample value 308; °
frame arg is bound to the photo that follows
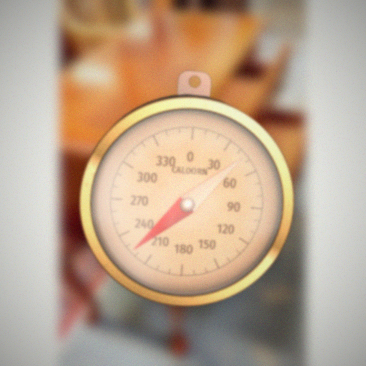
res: 225; °
